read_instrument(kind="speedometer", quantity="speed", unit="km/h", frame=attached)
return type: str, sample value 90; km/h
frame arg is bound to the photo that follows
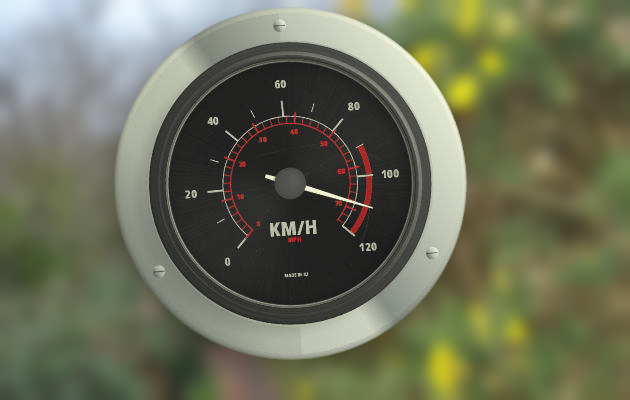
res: 110; km/h
